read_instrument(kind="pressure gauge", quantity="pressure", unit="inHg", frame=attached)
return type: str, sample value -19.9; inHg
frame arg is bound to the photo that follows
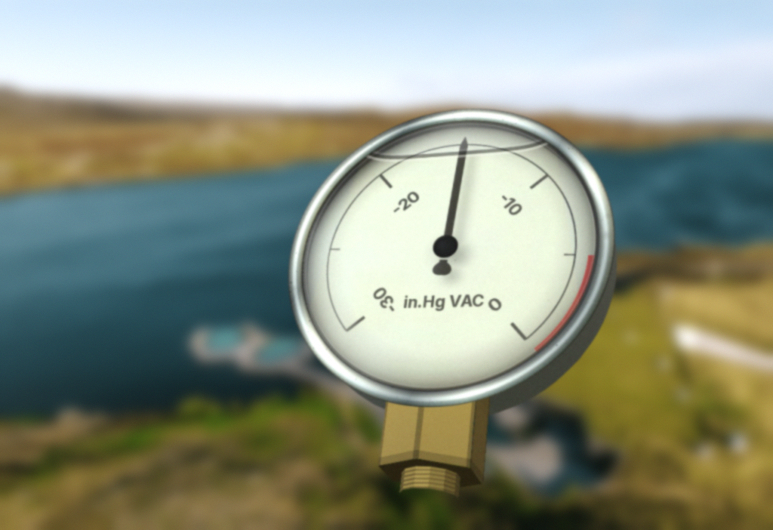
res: -15; inHg
